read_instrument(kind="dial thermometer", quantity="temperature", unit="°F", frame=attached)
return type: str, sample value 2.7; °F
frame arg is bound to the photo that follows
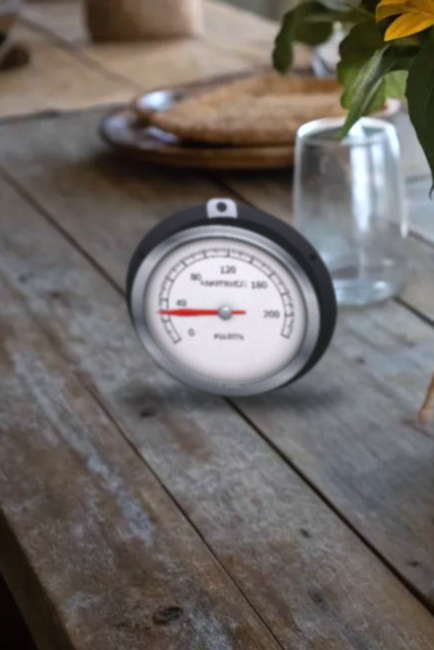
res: 30; °F
